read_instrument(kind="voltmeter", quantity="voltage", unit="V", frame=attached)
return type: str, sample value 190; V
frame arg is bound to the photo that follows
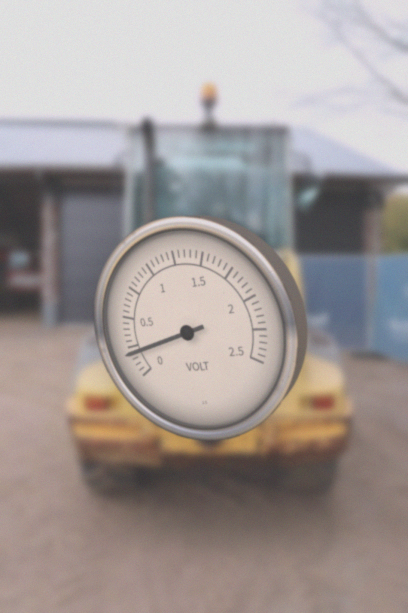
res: 0.2; V
